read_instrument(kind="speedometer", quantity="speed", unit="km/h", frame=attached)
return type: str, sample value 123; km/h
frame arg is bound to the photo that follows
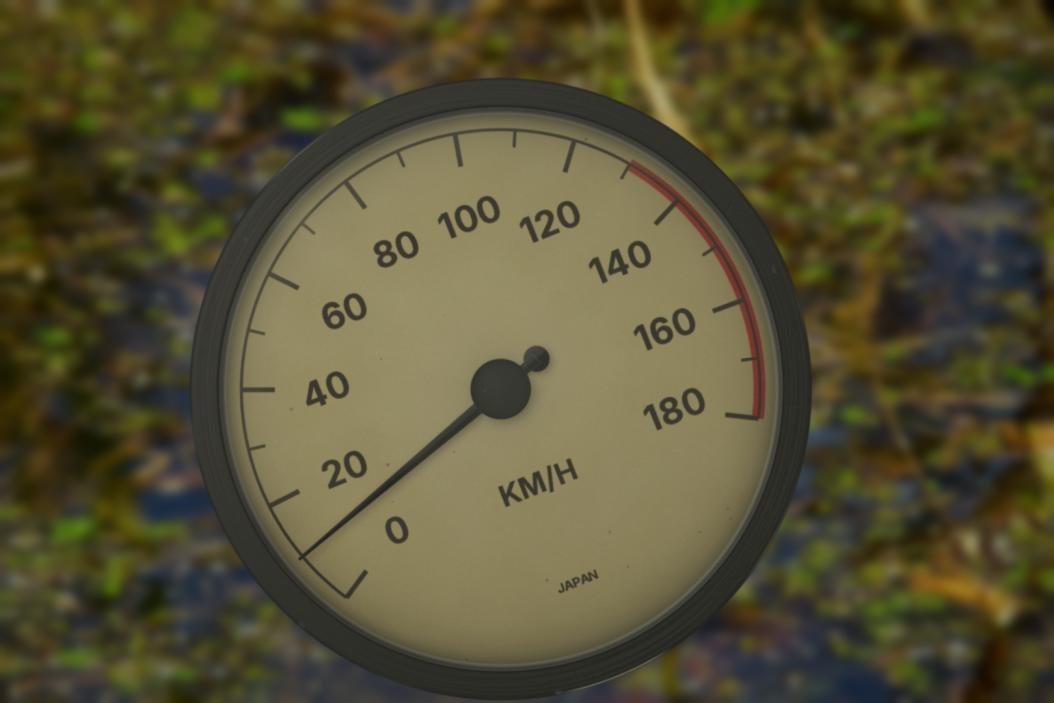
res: 10; km/h
